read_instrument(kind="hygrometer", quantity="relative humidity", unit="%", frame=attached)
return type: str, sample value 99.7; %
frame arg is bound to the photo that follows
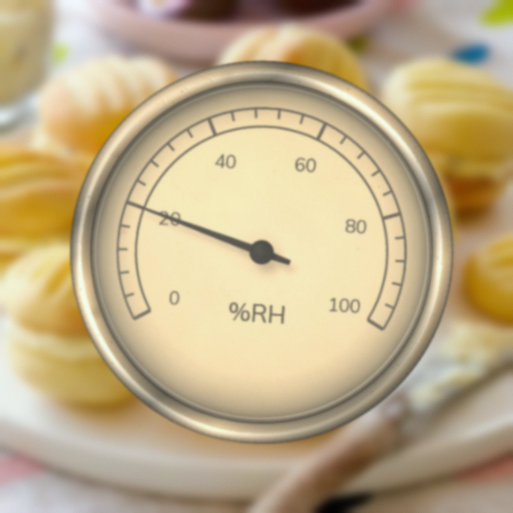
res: 20; %
